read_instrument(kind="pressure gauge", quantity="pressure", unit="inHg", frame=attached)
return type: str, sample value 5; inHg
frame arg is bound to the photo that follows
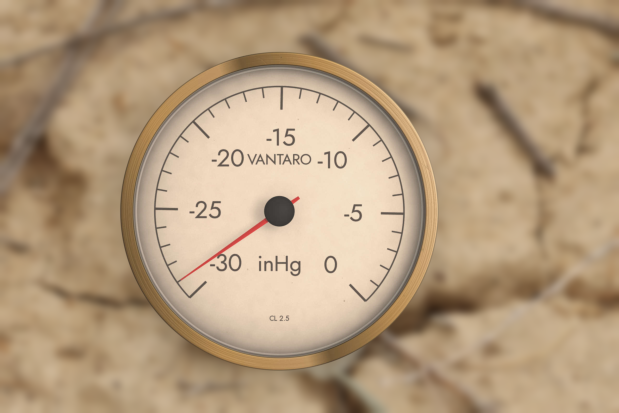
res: -29; inHg
